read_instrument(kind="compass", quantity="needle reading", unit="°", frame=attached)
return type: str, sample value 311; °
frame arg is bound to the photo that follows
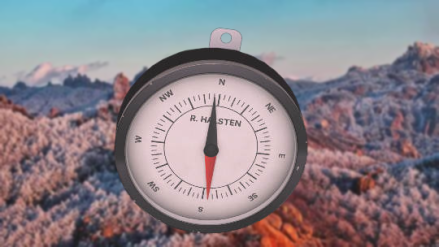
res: 175; °
